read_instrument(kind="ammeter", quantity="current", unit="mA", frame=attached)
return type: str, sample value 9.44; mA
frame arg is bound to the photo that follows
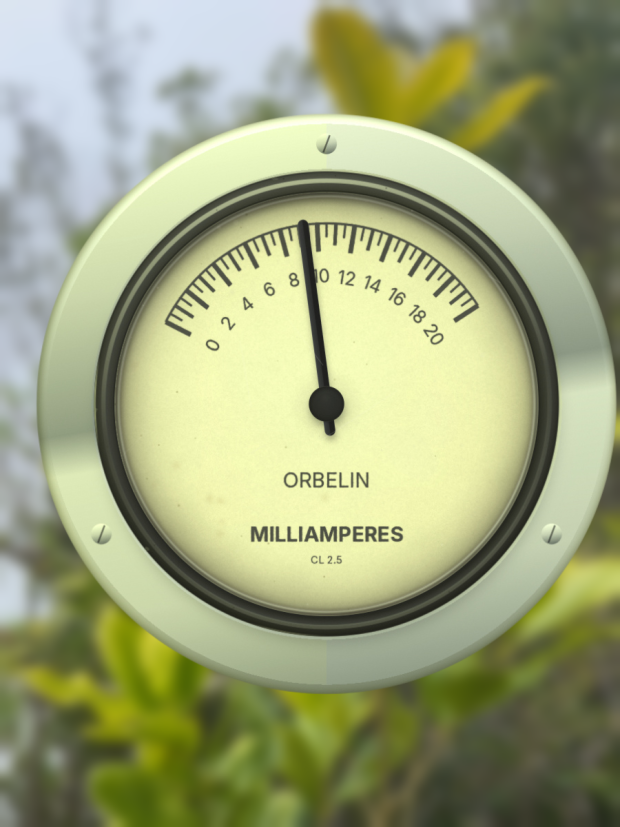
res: 9.25; mA
